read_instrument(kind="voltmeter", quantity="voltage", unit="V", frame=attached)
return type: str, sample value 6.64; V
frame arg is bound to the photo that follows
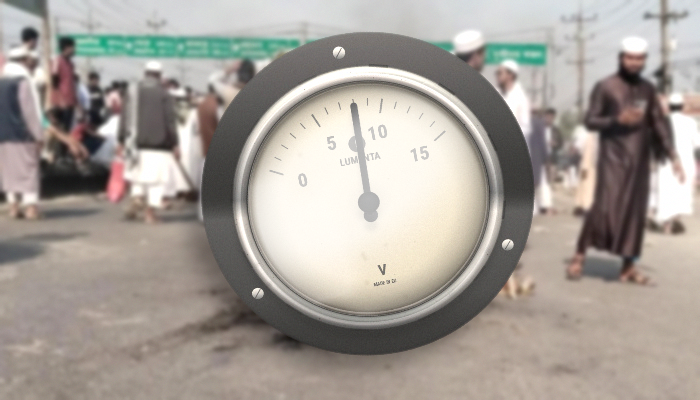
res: 8; V
